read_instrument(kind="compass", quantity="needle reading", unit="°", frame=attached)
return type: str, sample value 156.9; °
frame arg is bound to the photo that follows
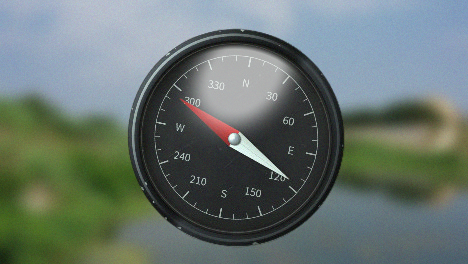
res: 295; °
